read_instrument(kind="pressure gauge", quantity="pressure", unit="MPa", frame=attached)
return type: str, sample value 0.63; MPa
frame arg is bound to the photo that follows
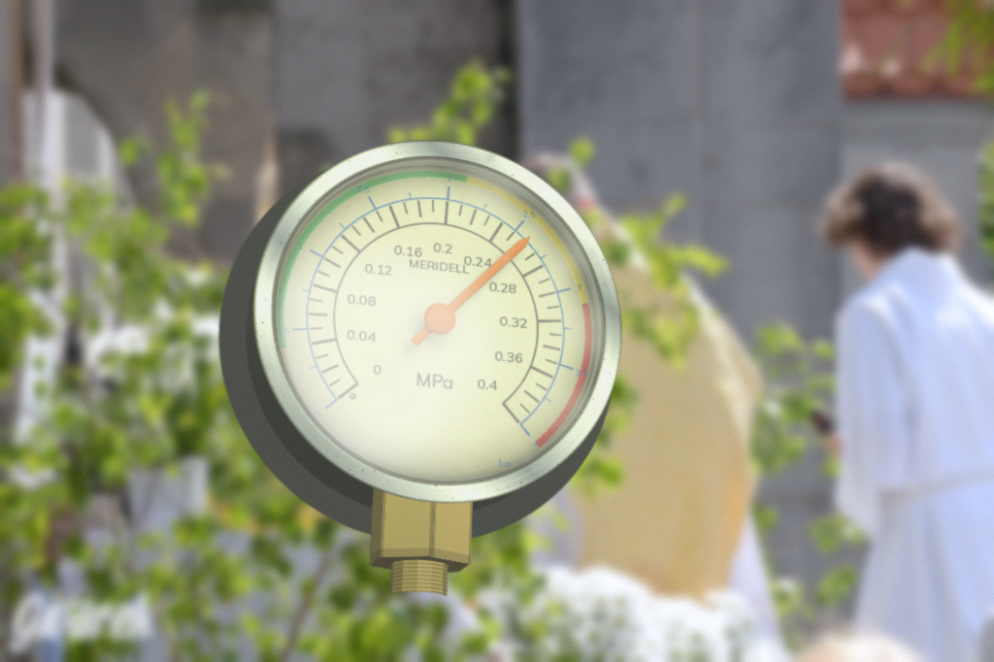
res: 0.26; MPa
